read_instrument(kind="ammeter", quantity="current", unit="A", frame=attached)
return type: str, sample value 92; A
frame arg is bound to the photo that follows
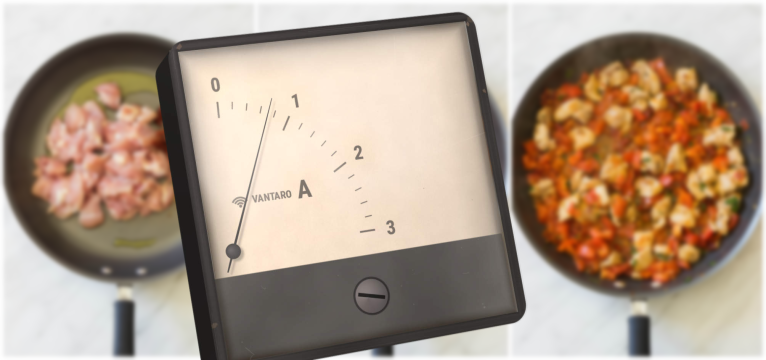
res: 0.7; A
